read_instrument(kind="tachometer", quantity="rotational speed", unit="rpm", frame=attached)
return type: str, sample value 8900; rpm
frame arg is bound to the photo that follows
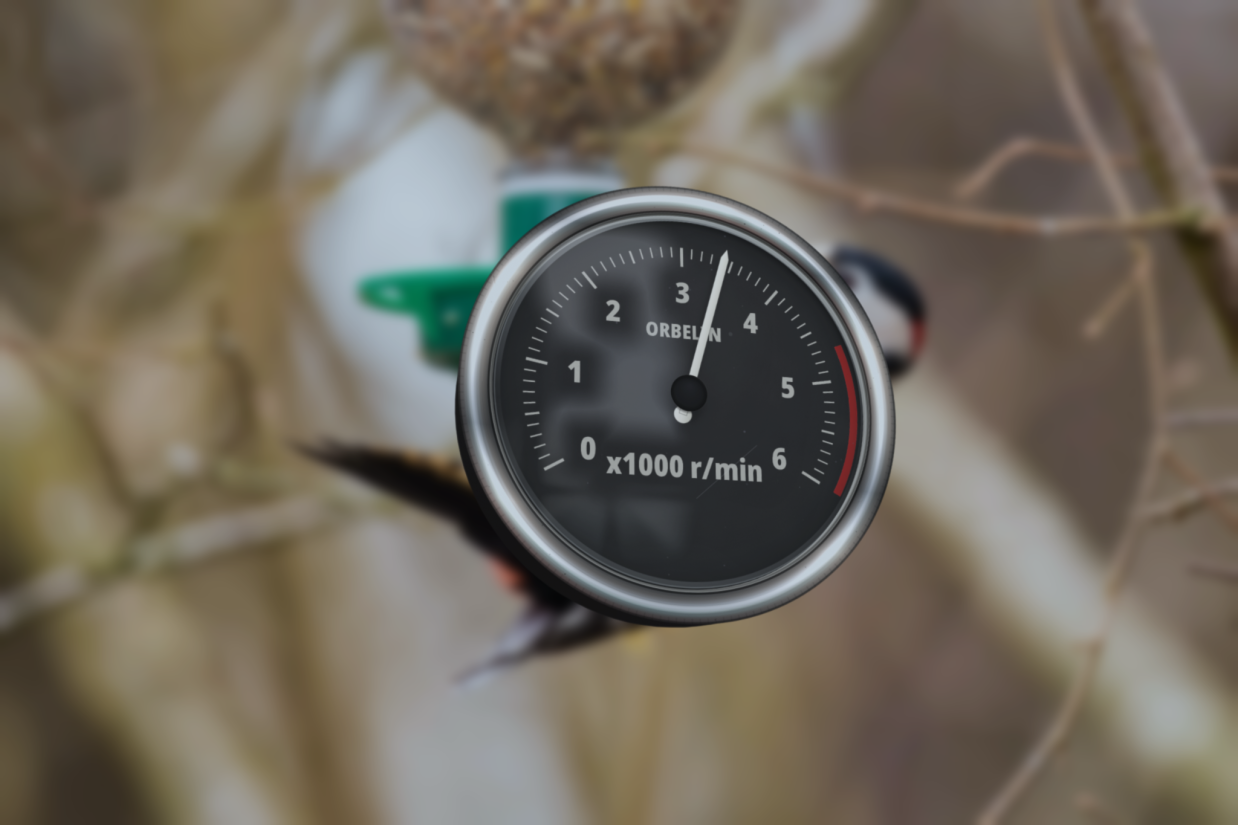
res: 3400; rpm
